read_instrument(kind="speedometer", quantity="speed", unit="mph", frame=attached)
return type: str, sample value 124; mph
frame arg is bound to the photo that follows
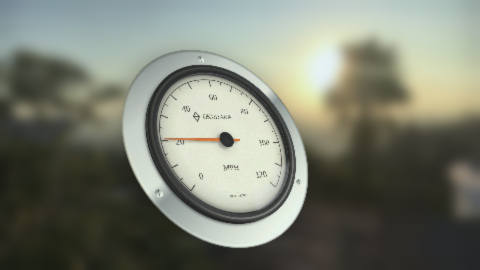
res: 20; mph
